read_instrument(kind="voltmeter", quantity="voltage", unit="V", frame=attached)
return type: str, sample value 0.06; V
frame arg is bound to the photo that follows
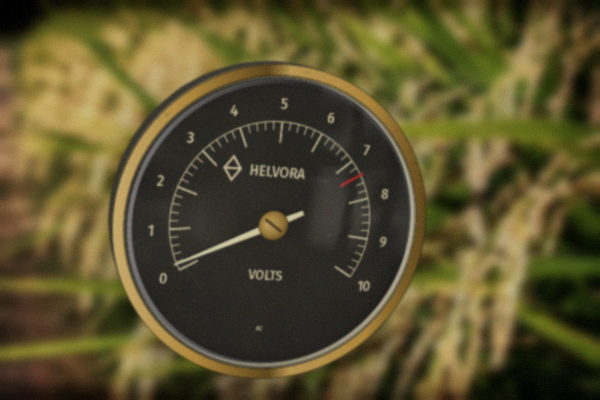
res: 0.2; V
